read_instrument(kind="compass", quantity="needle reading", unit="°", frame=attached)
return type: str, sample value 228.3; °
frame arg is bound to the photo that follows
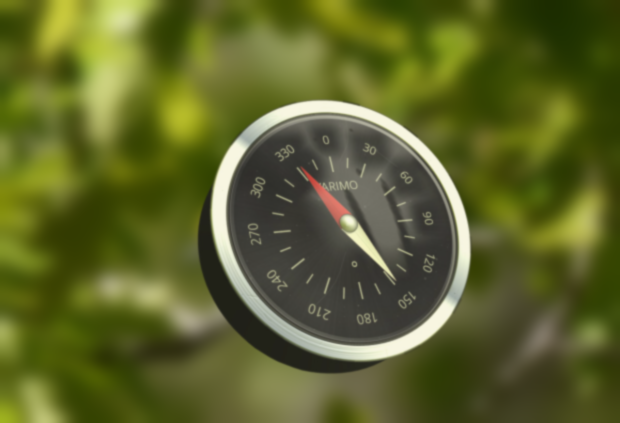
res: 330; °
